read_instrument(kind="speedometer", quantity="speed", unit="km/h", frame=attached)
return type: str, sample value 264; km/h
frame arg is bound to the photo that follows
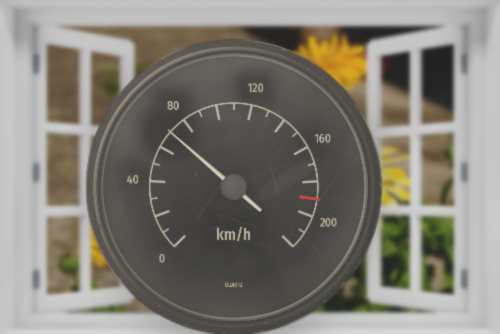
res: 70; km/h
